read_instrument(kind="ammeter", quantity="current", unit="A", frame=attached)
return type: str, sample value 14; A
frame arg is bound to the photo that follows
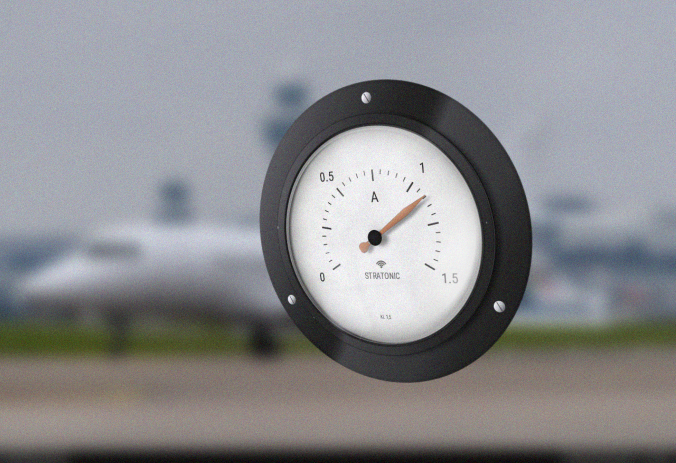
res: 1.1; A
